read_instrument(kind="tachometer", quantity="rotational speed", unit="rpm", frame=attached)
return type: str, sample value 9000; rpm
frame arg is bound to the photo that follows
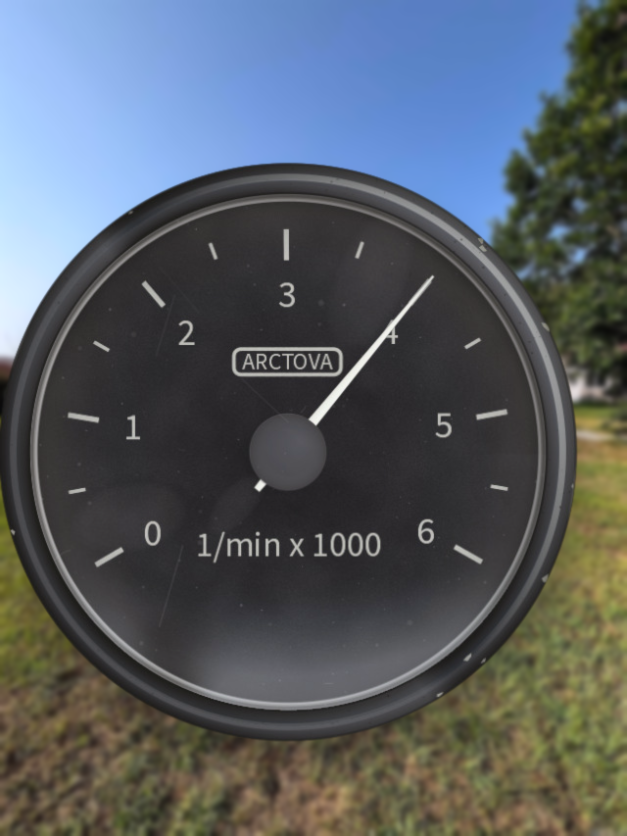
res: 4000; rpm
